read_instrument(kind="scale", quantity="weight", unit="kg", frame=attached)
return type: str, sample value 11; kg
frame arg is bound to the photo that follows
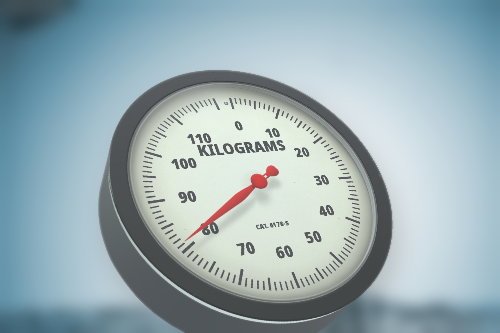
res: 81; kg
